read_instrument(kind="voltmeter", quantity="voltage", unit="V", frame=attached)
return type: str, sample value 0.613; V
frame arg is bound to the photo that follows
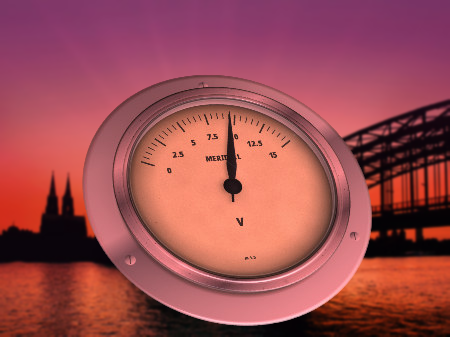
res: 9.5; V
